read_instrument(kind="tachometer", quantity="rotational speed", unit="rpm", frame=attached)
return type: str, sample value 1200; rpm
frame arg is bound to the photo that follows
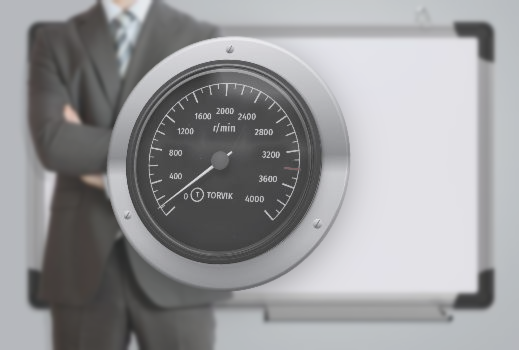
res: 100; rpm
